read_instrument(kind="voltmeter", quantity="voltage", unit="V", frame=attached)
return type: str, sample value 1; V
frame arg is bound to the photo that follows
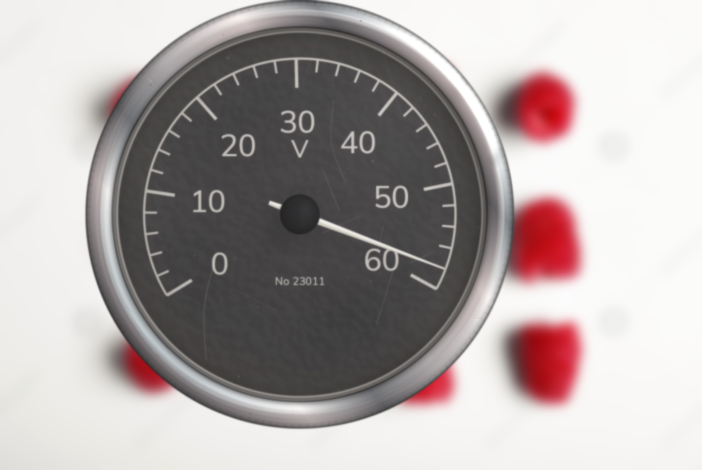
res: 58; V
